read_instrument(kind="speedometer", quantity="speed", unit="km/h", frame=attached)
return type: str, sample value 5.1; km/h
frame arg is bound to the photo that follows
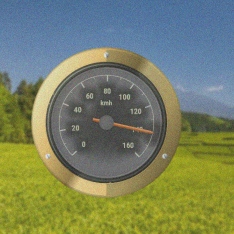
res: 140; km/h
